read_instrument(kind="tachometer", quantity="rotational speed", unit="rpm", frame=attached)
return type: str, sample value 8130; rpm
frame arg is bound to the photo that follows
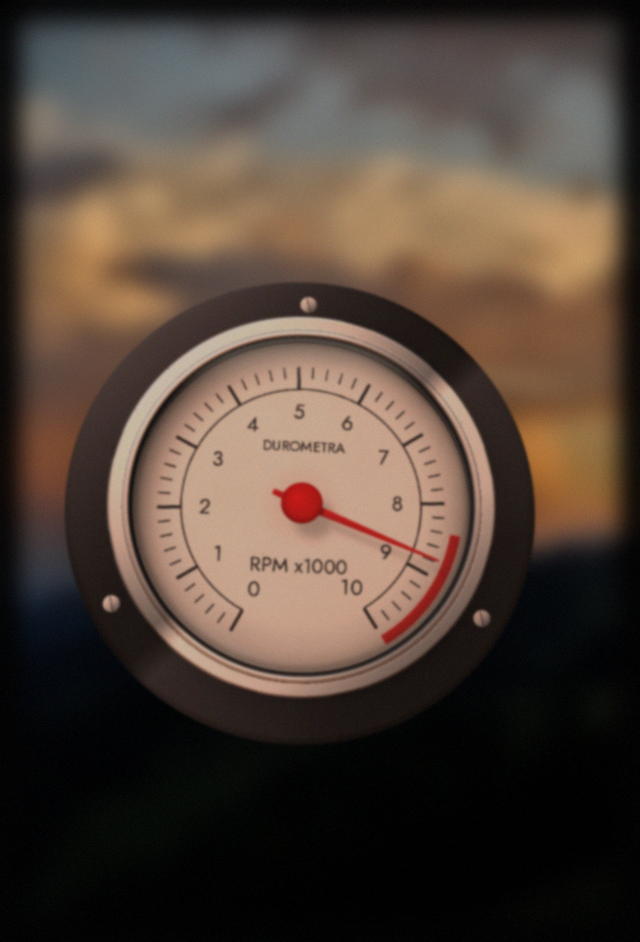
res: 8800; rpm
